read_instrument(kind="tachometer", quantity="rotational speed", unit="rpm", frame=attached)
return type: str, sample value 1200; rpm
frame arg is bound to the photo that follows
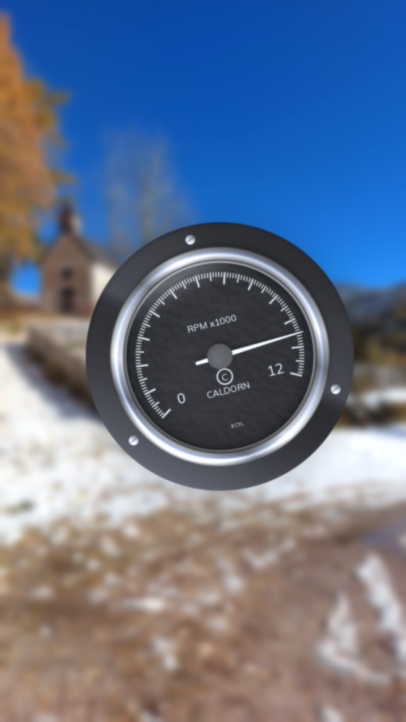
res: 10500; rpm
